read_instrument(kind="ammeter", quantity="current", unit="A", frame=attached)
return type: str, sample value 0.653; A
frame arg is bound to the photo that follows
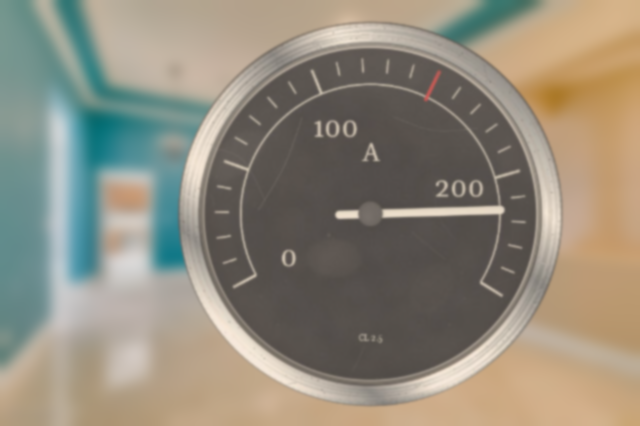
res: 215; A
